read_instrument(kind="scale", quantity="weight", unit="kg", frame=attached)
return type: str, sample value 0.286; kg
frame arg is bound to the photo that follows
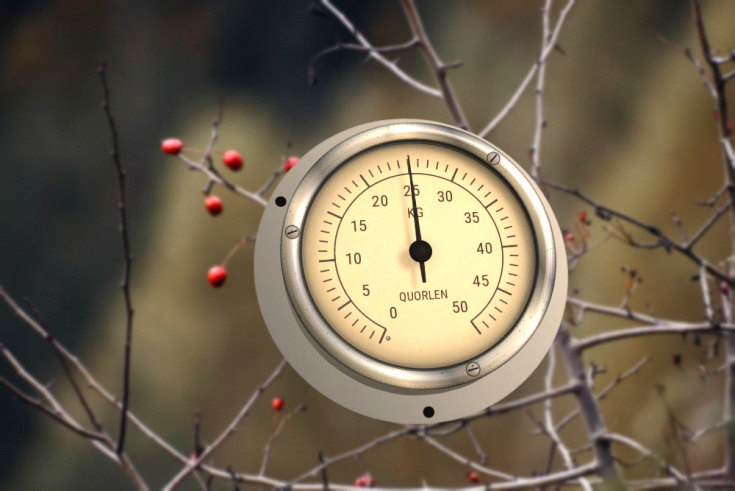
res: 25; kg
